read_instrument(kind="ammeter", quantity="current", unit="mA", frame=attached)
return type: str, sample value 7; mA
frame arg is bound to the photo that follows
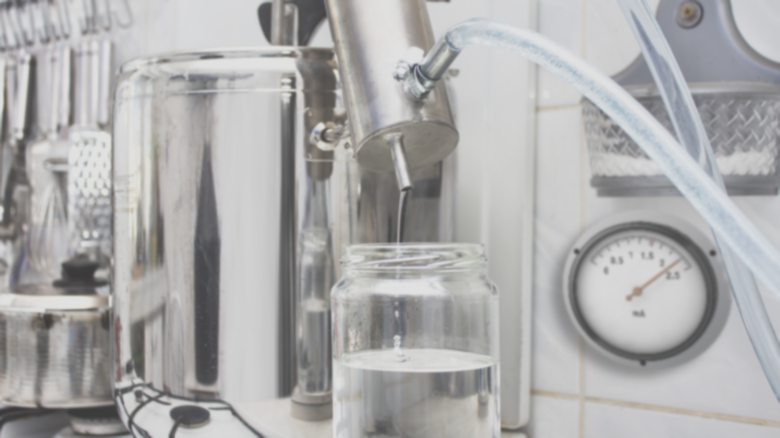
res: 2.25; mA
